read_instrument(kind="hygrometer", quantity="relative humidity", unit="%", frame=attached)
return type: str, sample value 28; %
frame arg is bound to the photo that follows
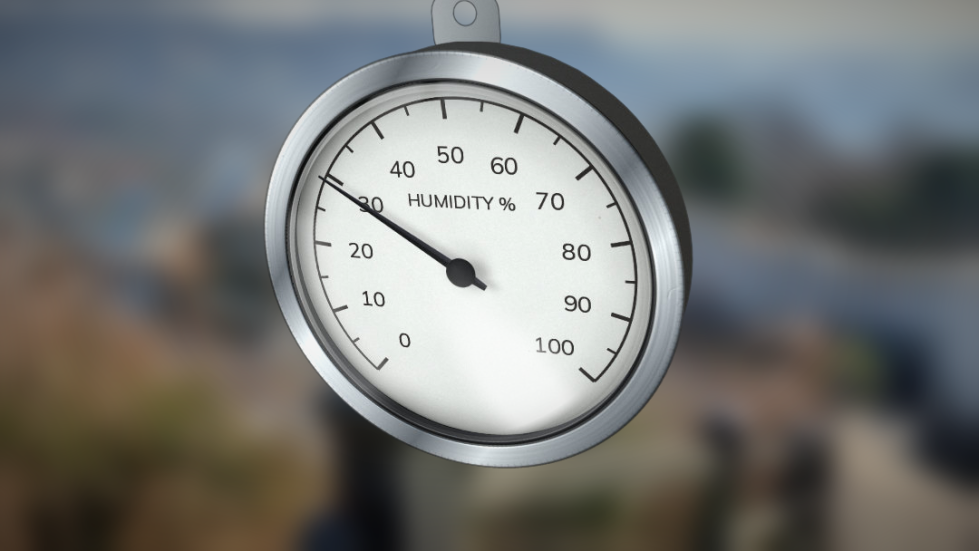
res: 30; %
